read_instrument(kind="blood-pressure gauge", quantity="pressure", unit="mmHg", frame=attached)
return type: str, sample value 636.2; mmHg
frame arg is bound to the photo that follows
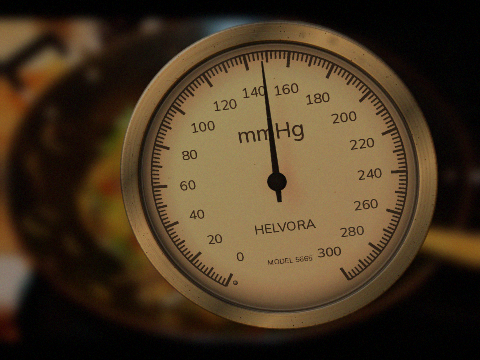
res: 148; mmHg
